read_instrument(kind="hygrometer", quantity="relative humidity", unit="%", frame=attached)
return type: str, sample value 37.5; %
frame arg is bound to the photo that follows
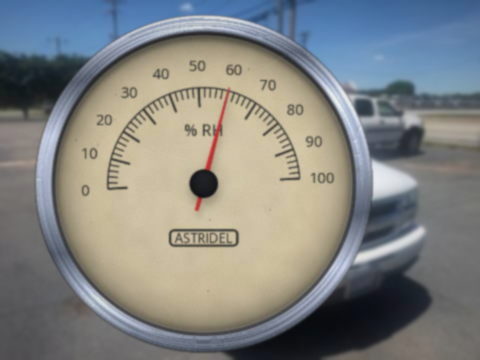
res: 60; %
